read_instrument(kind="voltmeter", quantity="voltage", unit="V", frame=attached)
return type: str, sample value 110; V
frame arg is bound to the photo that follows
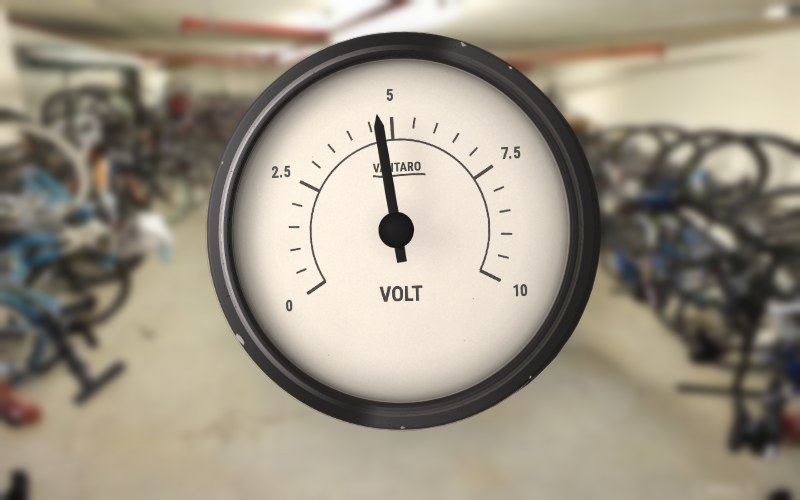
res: 4.75; V
